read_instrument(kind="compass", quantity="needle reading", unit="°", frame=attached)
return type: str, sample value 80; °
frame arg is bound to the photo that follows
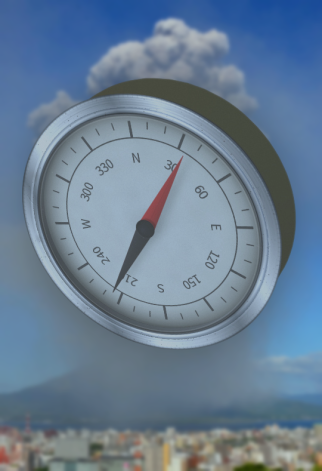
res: 35; °
